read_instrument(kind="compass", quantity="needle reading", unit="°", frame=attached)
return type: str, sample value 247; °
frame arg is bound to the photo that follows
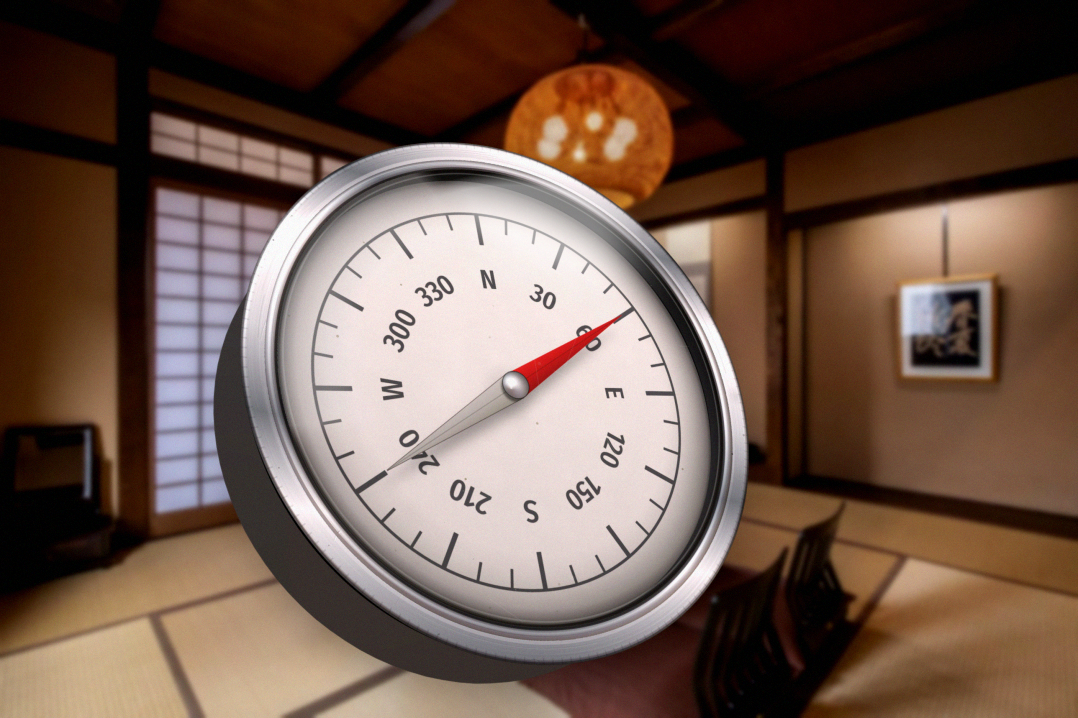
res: 60; °
